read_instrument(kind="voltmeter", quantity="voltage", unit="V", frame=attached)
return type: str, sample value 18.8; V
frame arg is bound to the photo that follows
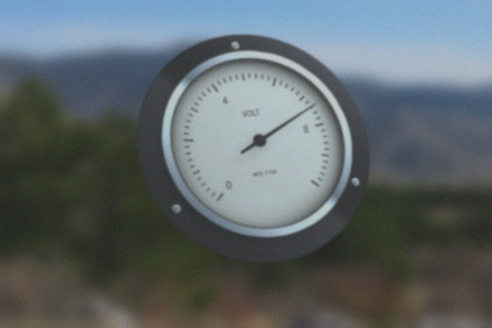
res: 7.4; V
